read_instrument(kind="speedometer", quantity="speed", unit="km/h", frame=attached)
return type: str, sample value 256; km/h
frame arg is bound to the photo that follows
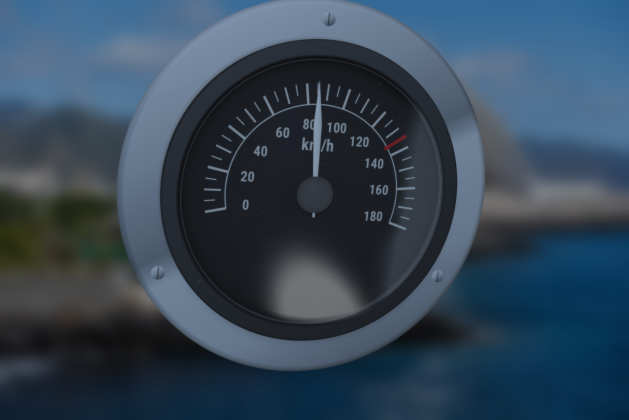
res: 85; km/h
